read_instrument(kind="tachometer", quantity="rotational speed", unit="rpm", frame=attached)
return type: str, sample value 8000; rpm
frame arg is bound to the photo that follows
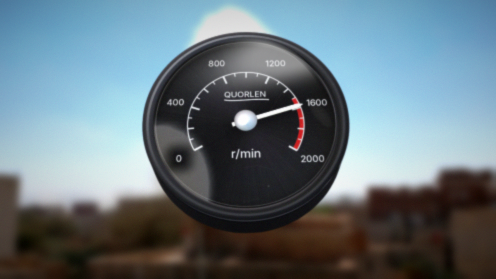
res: 1600; rpm
